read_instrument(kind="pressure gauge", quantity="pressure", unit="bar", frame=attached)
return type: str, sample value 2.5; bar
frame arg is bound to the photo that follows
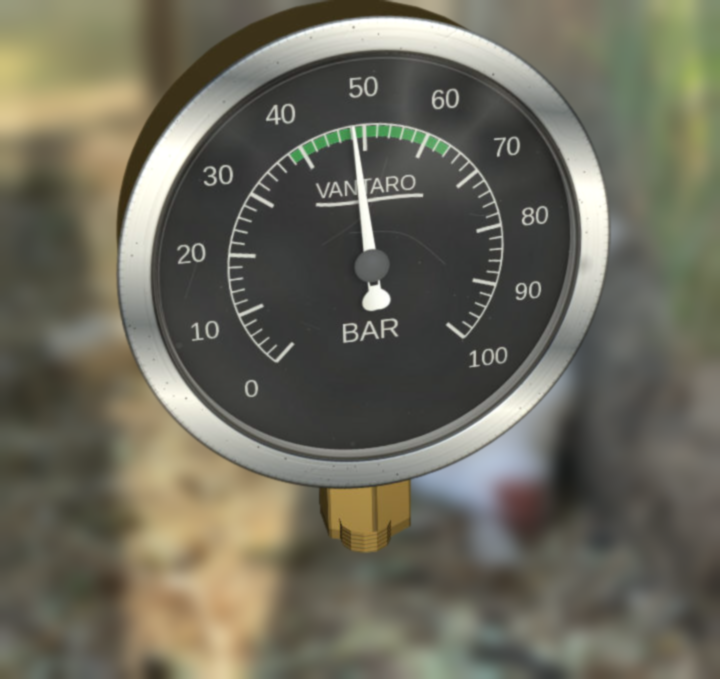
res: 48; bar
